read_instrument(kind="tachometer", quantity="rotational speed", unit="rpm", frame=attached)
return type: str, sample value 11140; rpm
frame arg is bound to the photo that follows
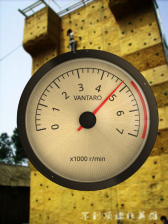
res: 4800; rpm
